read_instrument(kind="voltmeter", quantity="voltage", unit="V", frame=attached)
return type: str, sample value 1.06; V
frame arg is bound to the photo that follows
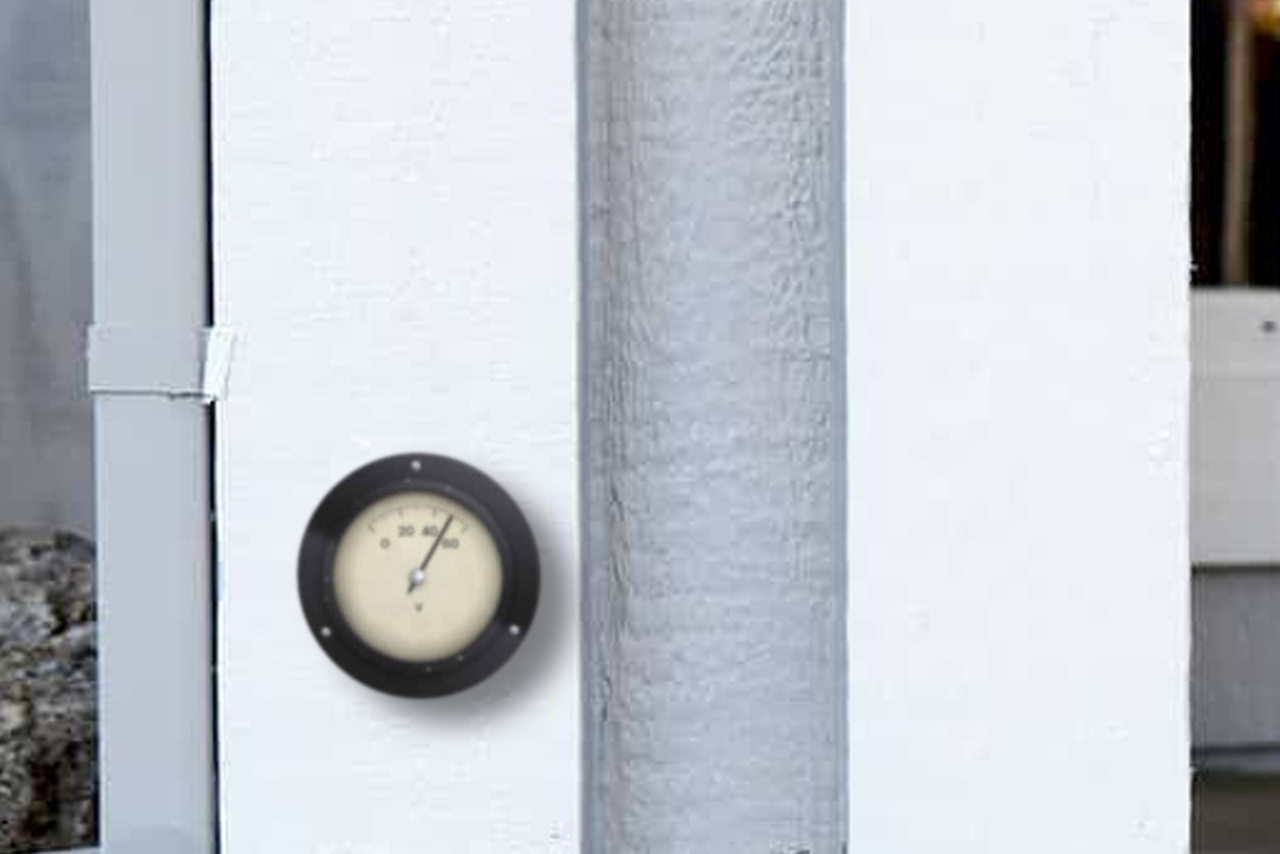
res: 50; V
